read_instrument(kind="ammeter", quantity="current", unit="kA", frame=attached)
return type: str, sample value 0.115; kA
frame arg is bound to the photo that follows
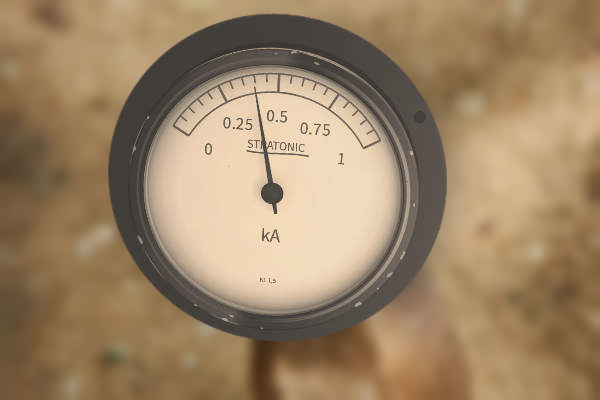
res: 0.4; kA
